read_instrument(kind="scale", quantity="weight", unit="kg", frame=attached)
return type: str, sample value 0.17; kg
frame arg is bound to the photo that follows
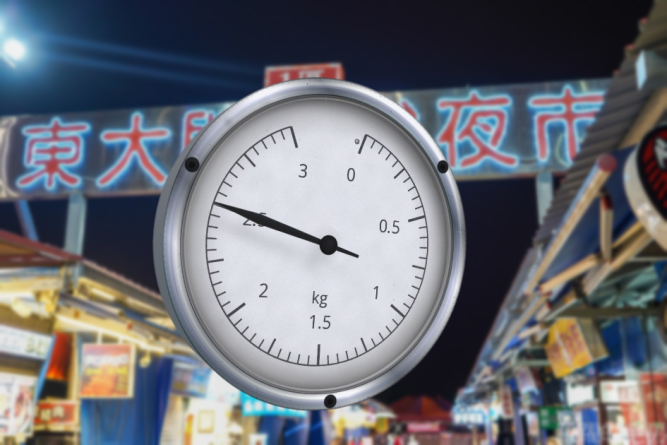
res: 2.5; kg
